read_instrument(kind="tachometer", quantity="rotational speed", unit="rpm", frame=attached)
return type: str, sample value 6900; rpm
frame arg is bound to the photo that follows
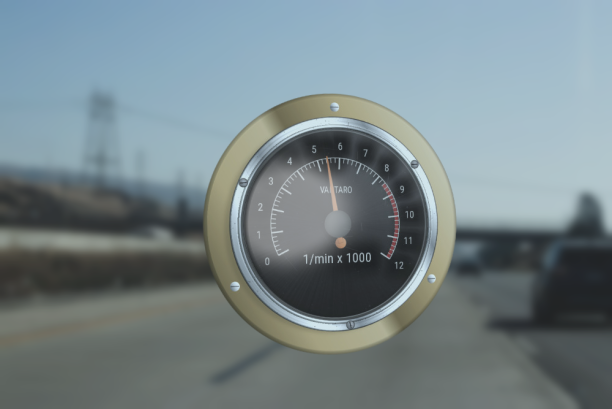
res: 5400; rpm
